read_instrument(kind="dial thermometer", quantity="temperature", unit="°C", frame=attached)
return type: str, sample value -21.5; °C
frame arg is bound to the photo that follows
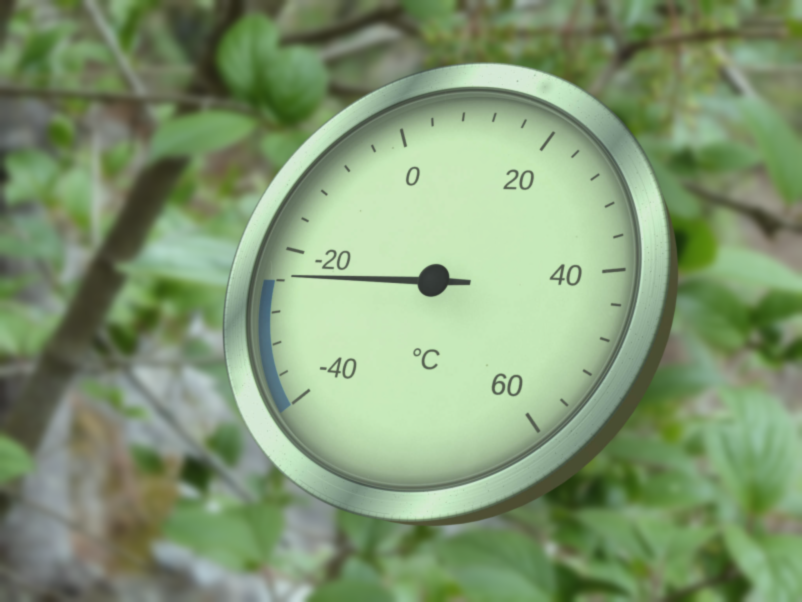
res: -24; °C
